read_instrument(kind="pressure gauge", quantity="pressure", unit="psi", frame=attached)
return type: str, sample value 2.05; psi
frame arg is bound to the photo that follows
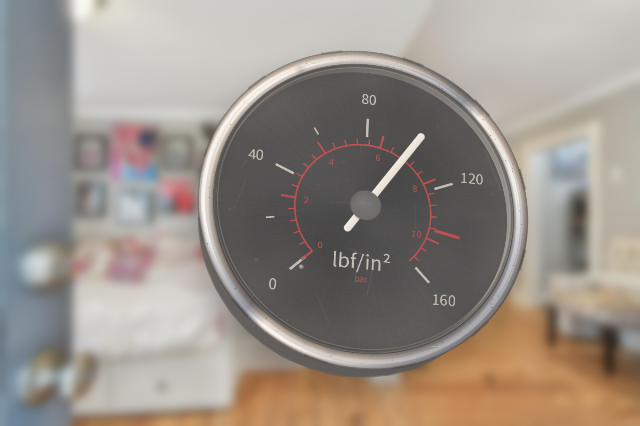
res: 100; psi
